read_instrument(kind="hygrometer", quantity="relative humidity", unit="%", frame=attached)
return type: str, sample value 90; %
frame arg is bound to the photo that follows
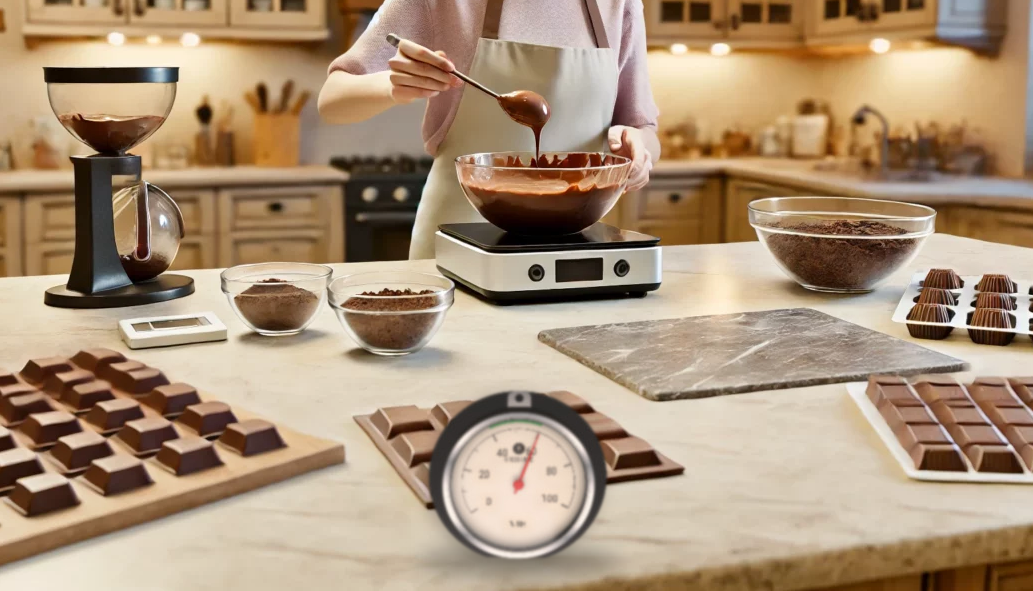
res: 60; %
